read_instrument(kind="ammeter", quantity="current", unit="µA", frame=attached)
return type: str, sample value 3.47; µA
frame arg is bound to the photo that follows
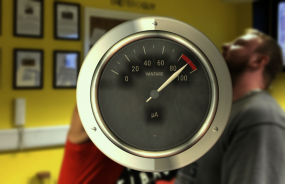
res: 90; µA
